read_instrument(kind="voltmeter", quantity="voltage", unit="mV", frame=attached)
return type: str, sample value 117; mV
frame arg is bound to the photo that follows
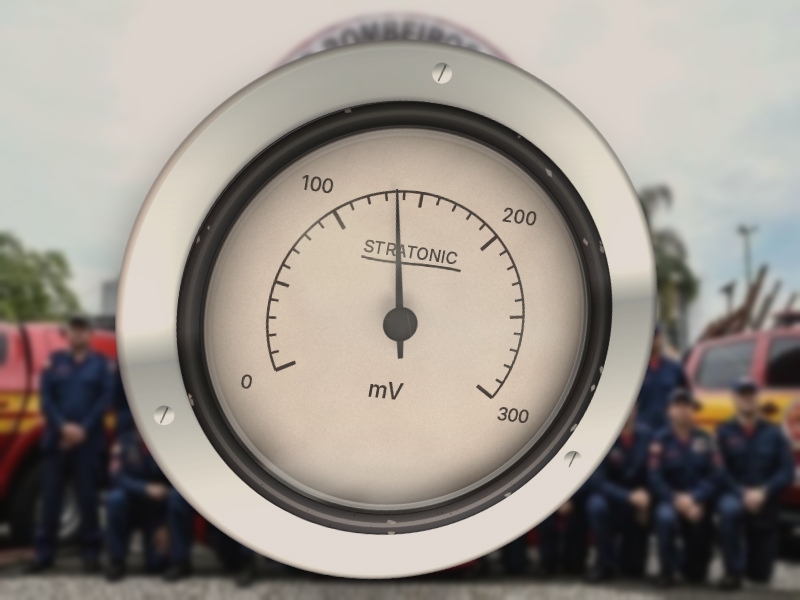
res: 135; mV
